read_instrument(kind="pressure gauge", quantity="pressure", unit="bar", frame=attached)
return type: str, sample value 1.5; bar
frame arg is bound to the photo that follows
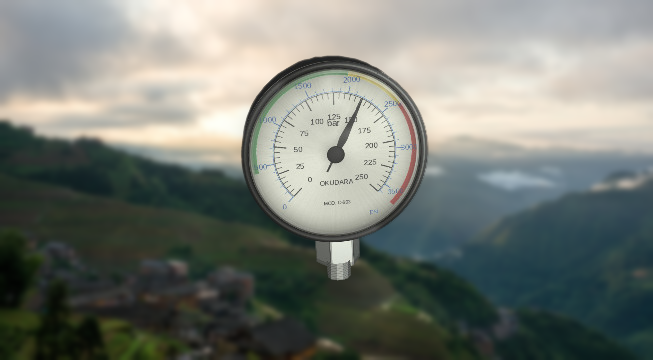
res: 150; bar
